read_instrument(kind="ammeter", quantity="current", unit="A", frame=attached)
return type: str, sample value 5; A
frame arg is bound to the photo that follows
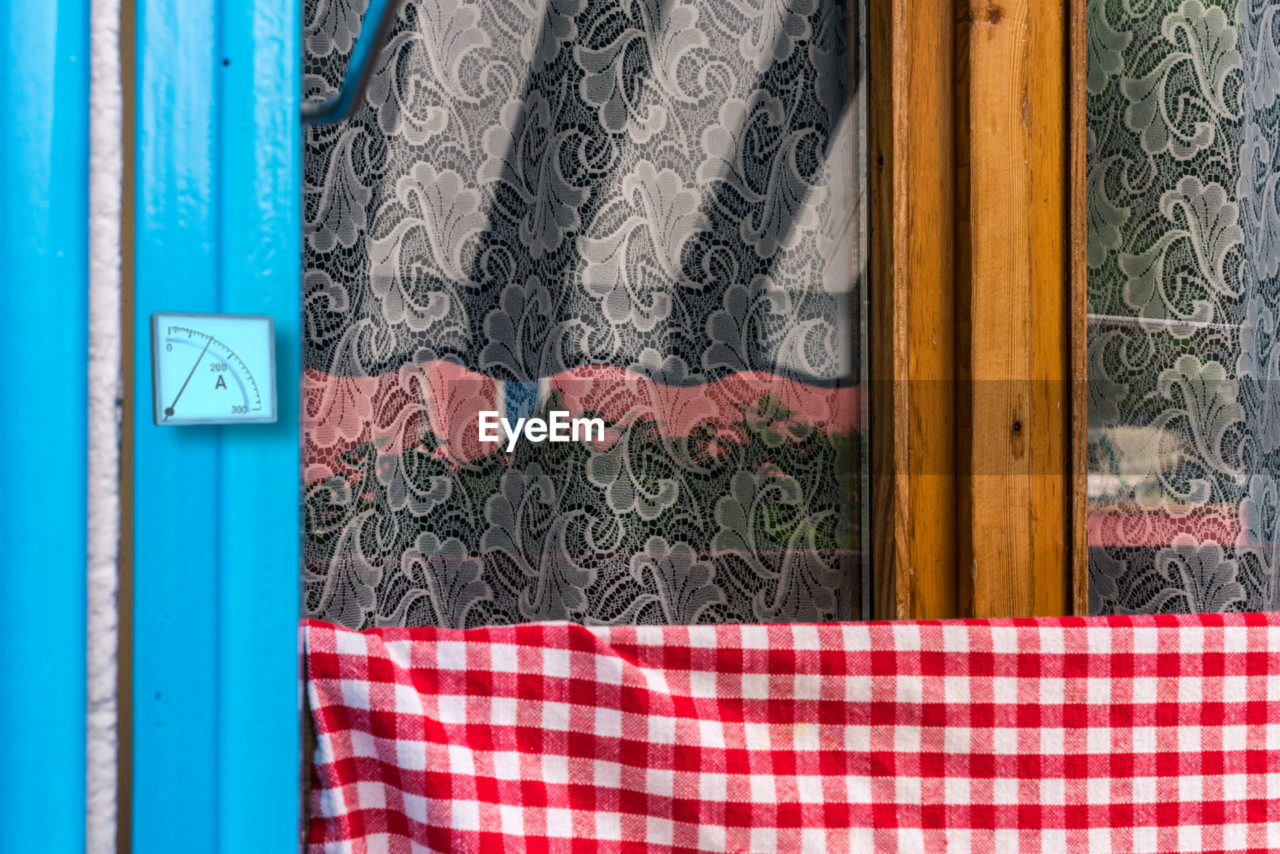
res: 150; A
